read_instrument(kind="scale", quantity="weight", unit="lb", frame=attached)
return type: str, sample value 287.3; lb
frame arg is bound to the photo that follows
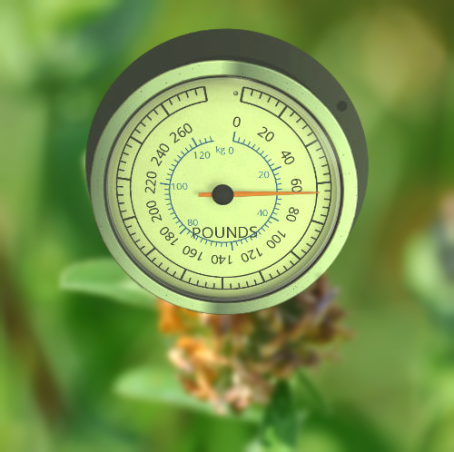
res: 64; lb
